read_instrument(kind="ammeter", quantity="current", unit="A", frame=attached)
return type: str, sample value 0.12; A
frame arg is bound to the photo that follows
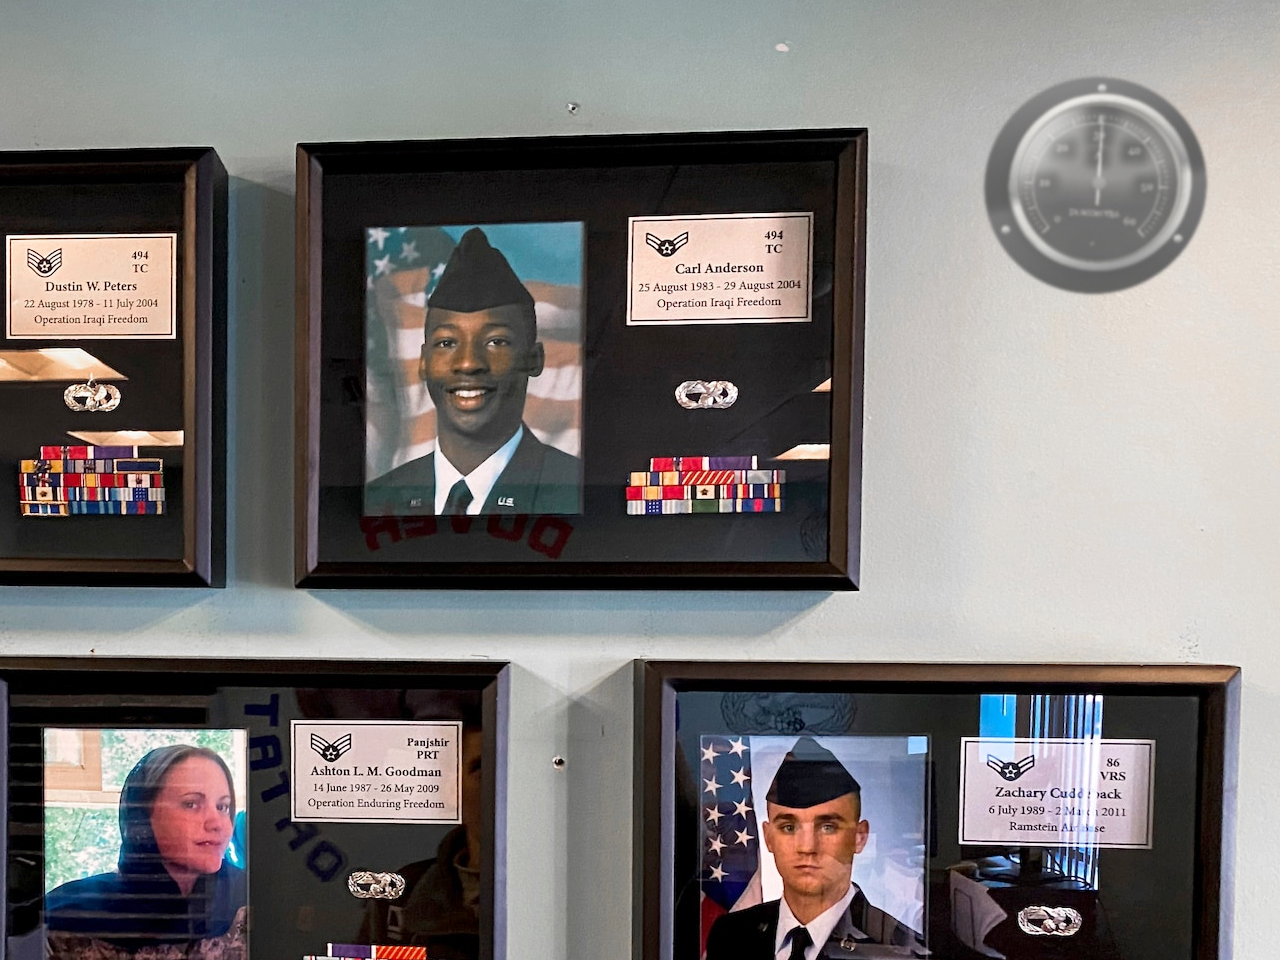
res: 30; A
